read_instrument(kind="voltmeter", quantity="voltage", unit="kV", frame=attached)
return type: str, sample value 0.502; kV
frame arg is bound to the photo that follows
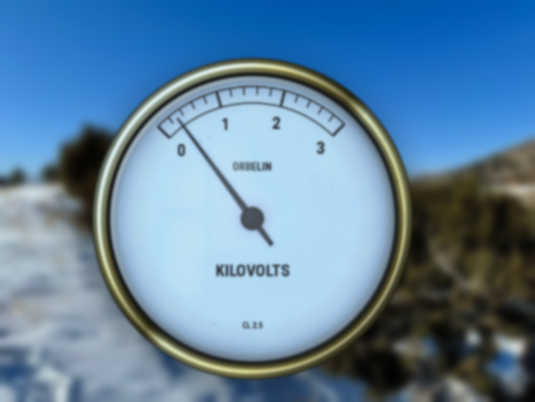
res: 0.3; kV
